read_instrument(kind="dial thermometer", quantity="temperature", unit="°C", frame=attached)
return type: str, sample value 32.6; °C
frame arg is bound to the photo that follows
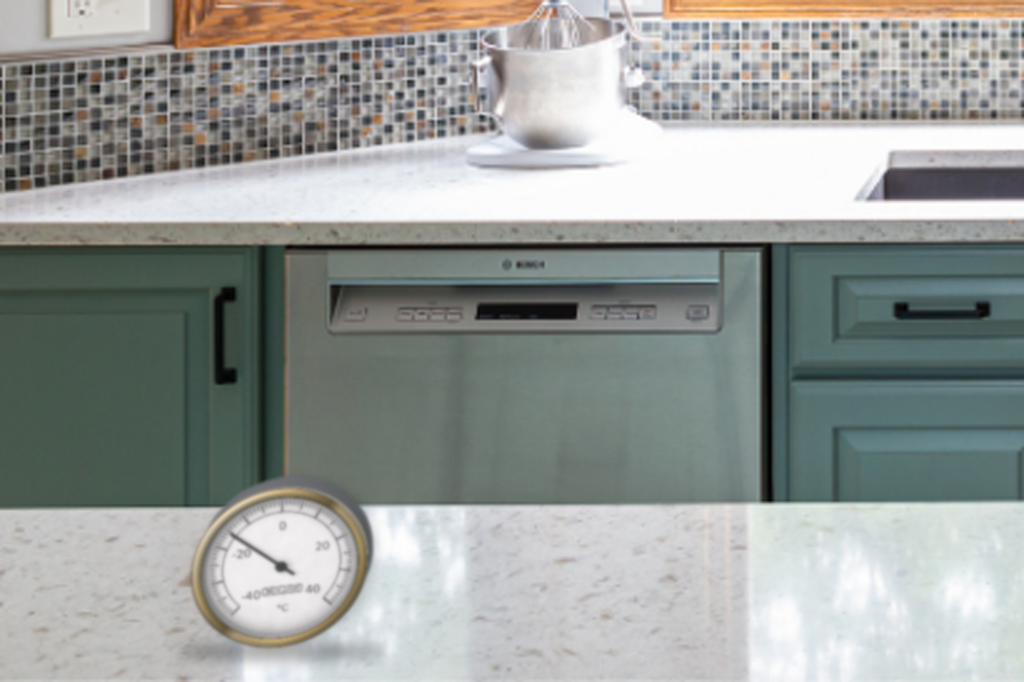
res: -15; °C
